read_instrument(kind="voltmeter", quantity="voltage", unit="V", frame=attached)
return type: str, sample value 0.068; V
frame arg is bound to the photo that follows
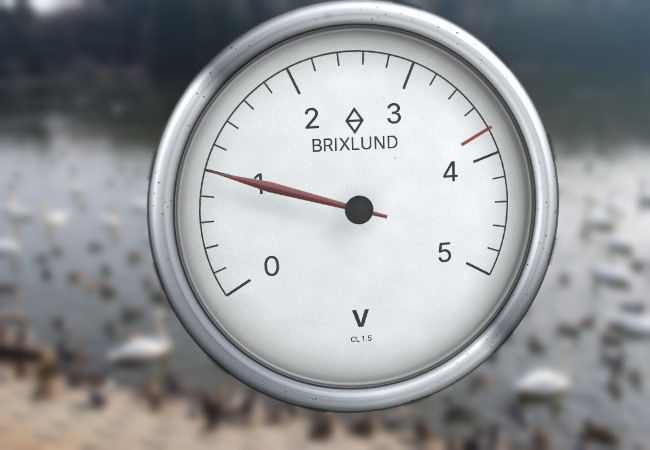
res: 1; V
